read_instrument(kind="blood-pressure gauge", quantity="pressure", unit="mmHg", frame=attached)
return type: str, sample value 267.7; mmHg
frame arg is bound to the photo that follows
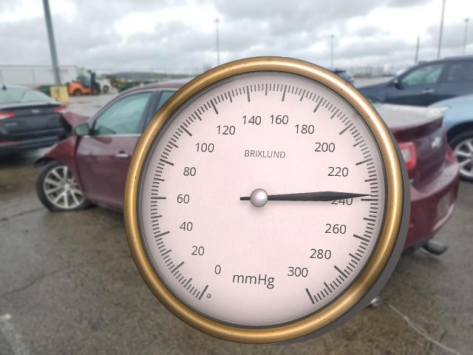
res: 238; mmHg
